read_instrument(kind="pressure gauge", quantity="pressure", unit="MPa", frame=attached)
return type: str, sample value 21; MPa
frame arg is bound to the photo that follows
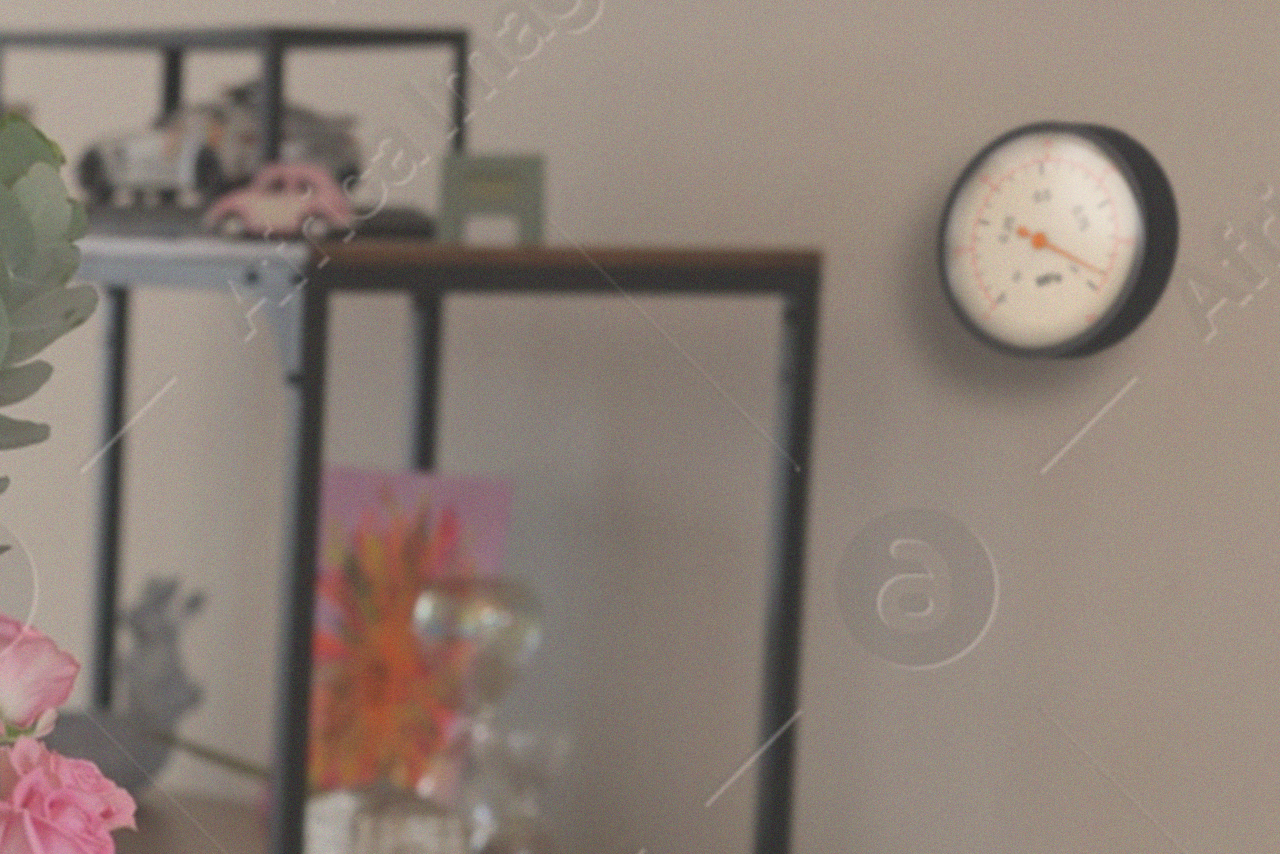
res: 0.95; MPa
